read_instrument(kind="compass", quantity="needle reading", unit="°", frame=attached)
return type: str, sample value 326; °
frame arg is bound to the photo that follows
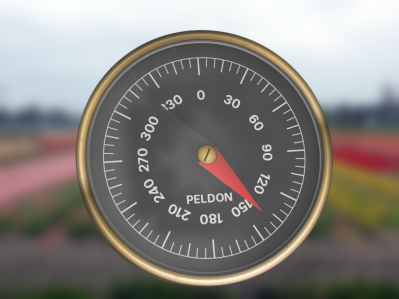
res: 140; °
